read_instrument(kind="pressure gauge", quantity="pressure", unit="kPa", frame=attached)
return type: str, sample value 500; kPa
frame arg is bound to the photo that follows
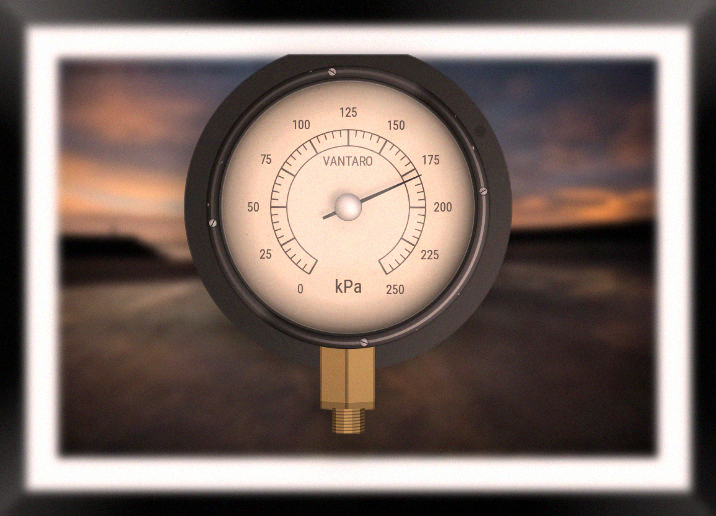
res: 180; kPa
